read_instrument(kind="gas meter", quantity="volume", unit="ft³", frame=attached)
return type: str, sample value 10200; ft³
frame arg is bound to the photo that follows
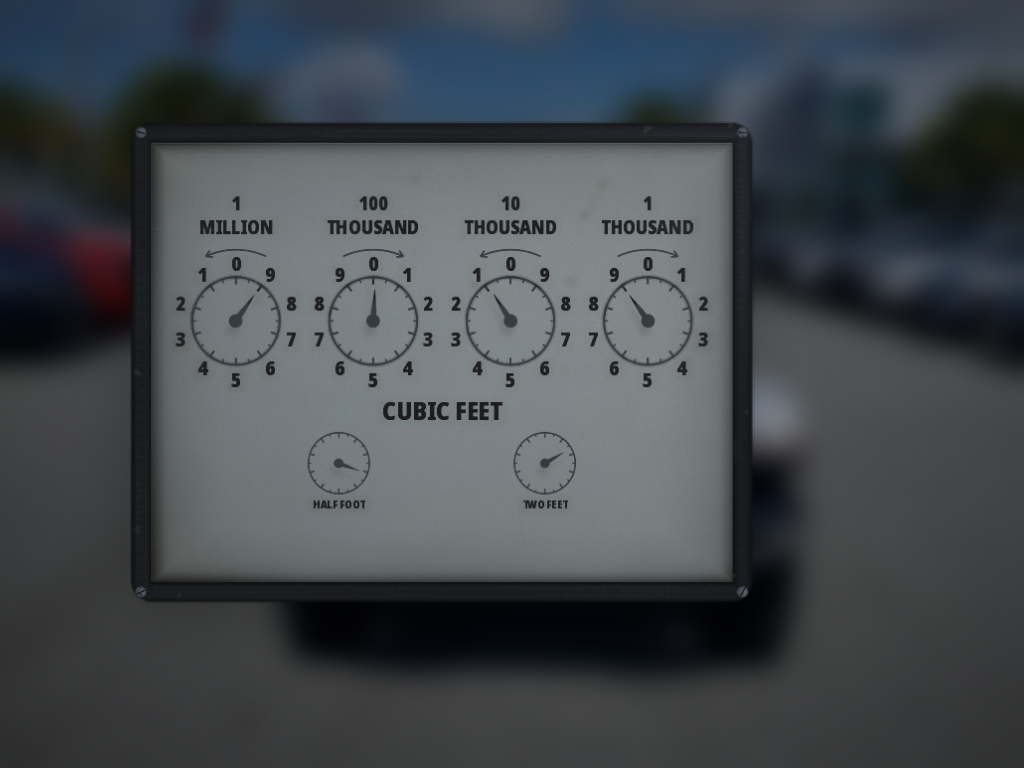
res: 900900; ft³
